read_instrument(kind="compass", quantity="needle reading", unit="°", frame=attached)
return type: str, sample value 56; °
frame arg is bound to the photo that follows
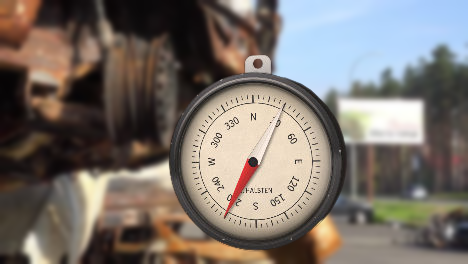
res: 210; °
